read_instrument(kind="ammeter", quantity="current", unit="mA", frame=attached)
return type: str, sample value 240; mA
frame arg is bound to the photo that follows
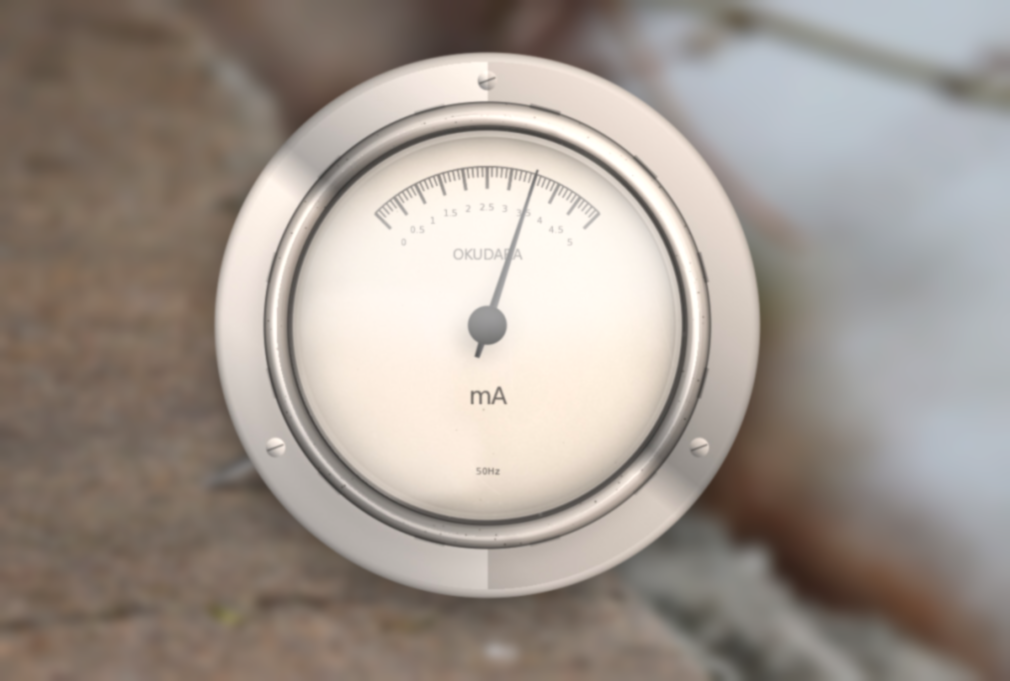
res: 3.5; mA
